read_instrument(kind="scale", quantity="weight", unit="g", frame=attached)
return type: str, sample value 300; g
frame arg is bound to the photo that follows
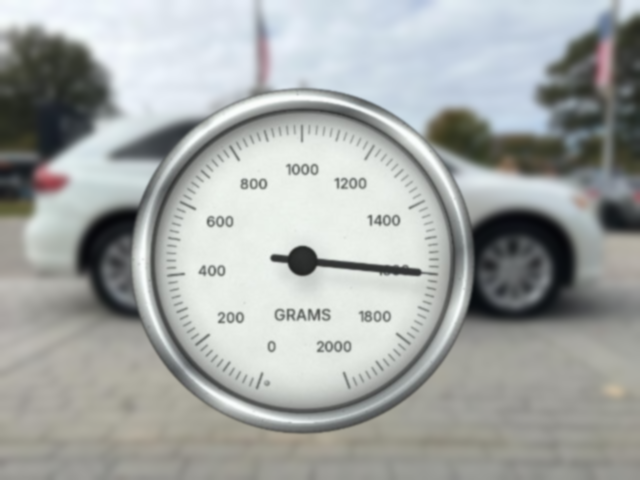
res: 1600; g
